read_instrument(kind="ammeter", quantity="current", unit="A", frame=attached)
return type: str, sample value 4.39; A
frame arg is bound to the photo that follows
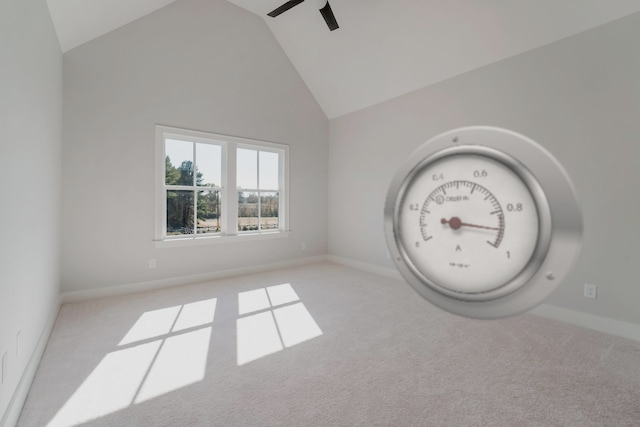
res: 0.9; A
